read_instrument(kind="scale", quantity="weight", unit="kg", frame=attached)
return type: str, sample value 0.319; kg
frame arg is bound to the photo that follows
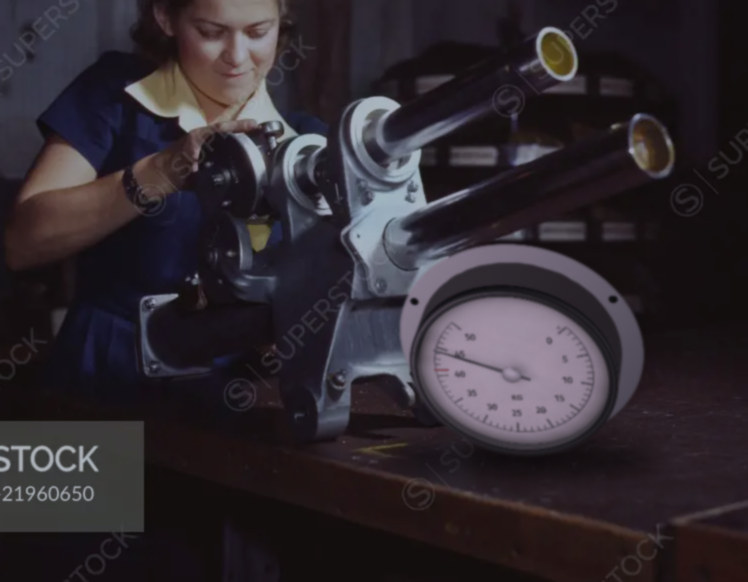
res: 45; kg
